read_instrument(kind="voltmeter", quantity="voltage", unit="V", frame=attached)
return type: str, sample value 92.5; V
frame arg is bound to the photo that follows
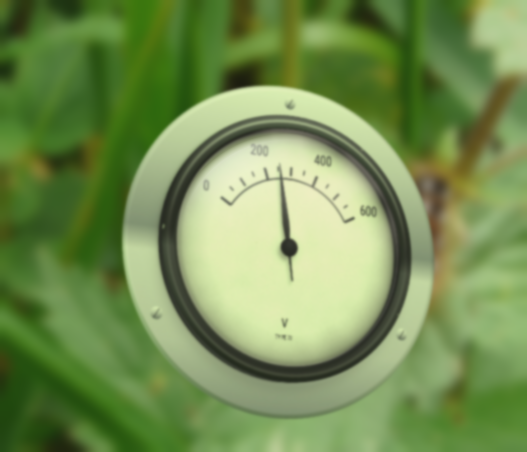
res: 250; V
